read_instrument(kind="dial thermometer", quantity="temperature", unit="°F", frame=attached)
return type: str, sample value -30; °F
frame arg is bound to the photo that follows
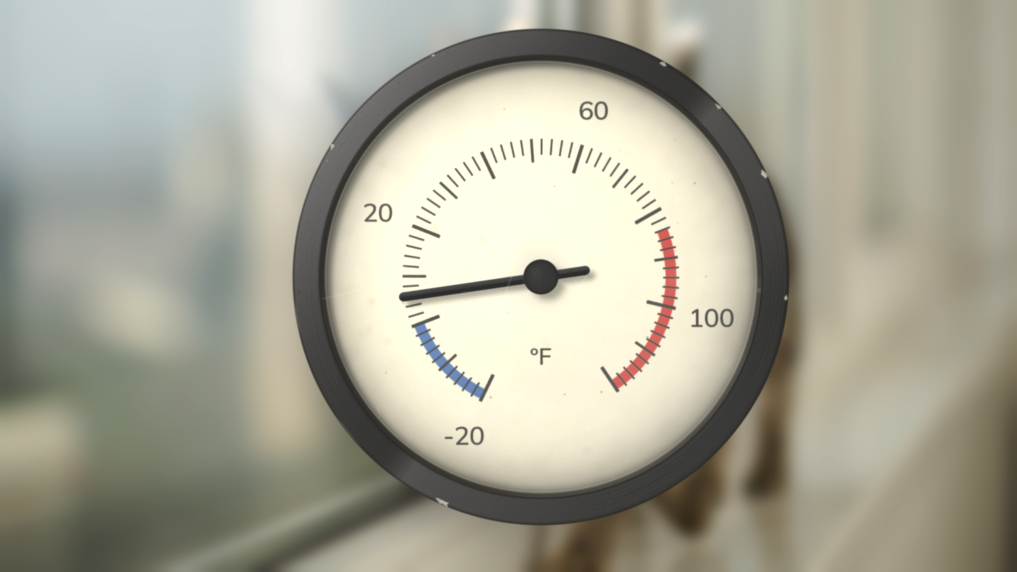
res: 6; °F
